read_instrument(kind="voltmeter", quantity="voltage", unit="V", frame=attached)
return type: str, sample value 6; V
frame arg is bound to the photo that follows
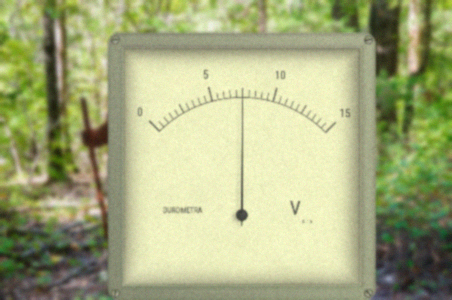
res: 7.5; V
